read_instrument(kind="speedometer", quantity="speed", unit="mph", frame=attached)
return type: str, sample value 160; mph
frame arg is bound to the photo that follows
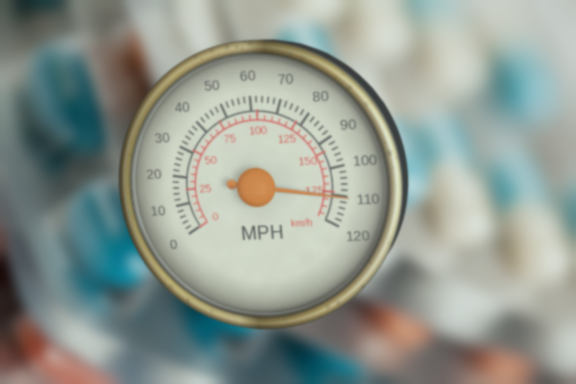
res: 110; mph
